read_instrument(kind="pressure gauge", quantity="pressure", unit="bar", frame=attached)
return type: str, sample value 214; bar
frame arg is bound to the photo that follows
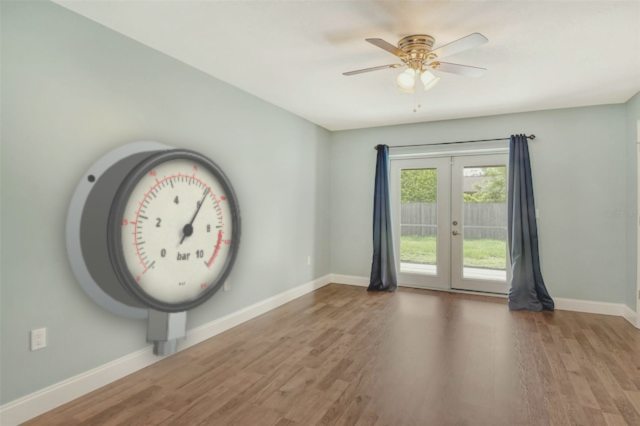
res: 6; bar
